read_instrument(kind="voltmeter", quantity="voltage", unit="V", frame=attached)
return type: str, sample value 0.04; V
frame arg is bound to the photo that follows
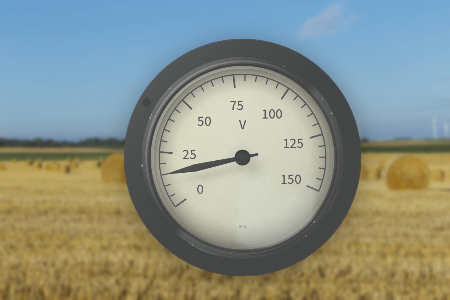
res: 15; V
